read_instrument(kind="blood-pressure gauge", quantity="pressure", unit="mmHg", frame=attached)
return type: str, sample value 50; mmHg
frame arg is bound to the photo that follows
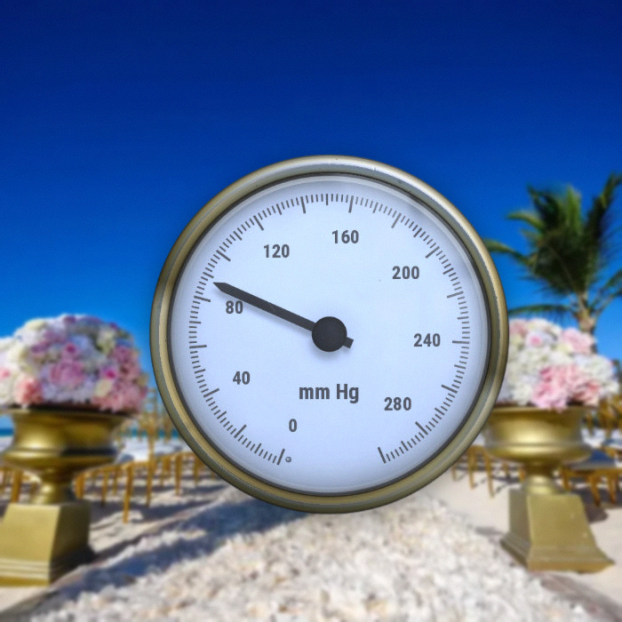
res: 88; mmHg
